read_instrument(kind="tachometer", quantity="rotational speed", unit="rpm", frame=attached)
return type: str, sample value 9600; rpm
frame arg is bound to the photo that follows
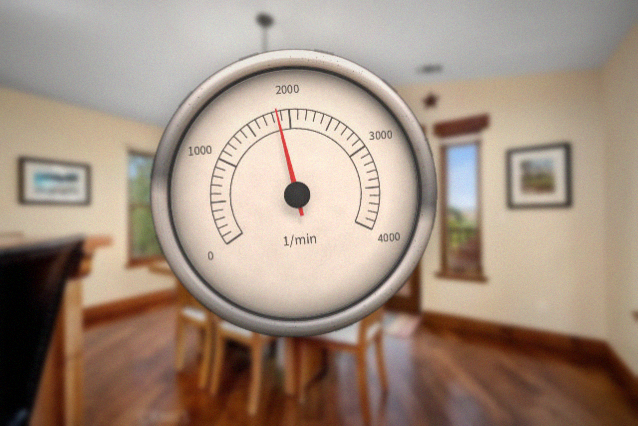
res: 1850; rpm
